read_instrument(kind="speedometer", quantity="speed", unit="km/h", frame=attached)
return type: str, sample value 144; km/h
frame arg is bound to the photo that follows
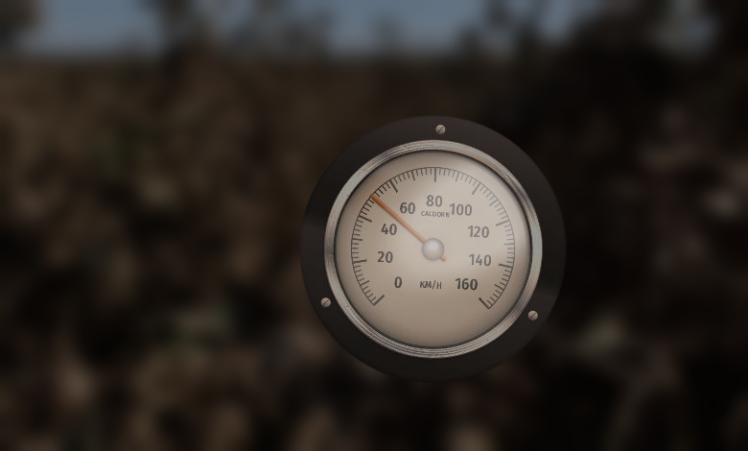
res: 50; km/h
